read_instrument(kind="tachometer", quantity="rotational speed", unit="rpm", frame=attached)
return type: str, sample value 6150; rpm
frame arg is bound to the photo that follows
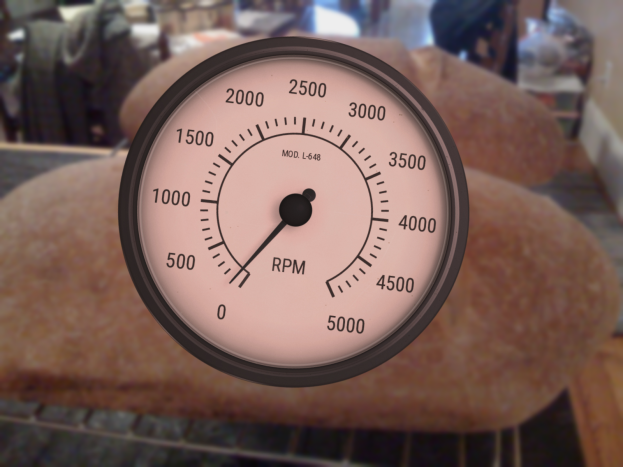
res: 100; rpm
